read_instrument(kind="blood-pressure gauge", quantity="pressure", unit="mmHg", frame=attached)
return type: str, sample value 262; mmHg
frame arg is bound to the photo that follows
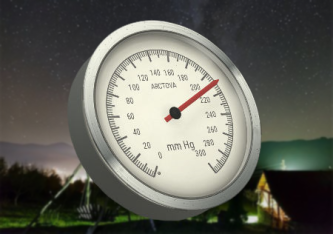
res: 210; mmHg
